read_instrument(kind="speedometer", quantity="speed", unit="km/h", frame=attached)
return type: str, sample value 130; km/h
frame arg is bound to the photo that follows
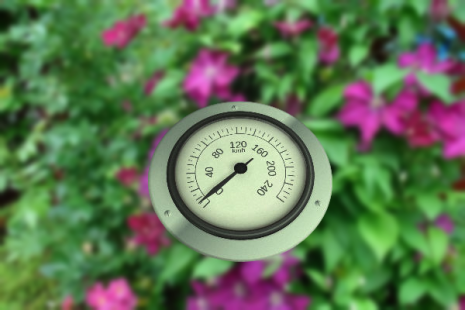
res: 5; km/h
